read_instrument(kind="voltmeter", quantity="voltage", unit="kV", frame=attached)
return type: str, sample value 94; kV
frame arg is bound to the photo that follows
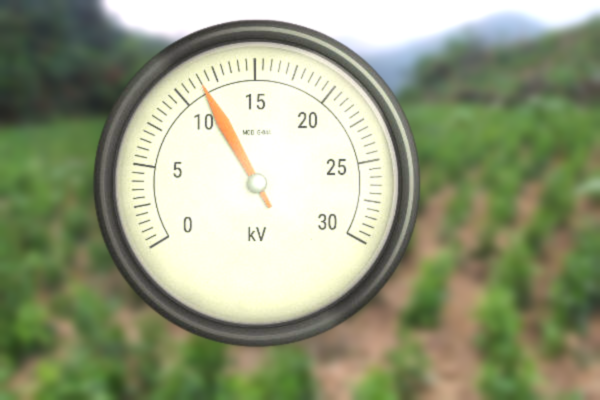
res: 11.5; kV
